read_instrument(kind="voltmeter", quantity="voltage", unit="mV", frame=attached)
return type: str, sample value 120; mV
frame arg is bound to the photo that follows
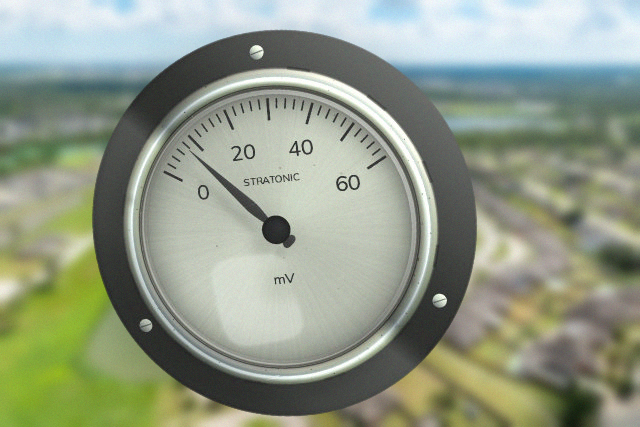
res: 8; mV
